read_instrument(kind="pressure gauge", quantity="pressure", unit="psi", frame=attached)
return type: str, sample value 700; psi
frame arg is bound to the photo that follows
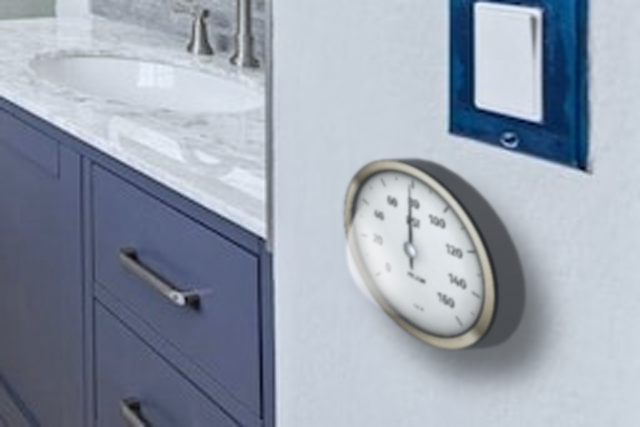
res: 80; psi
